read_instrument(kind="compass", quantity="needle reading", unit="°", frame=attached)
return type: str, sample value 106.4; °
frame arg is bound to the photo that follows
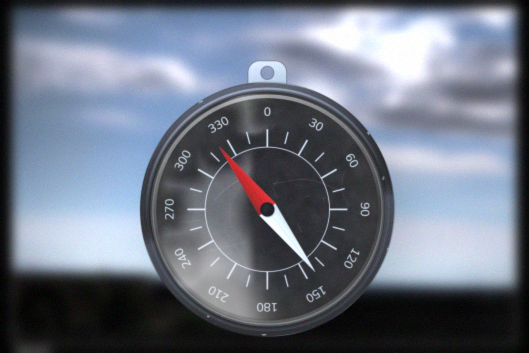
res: 322.5; °
